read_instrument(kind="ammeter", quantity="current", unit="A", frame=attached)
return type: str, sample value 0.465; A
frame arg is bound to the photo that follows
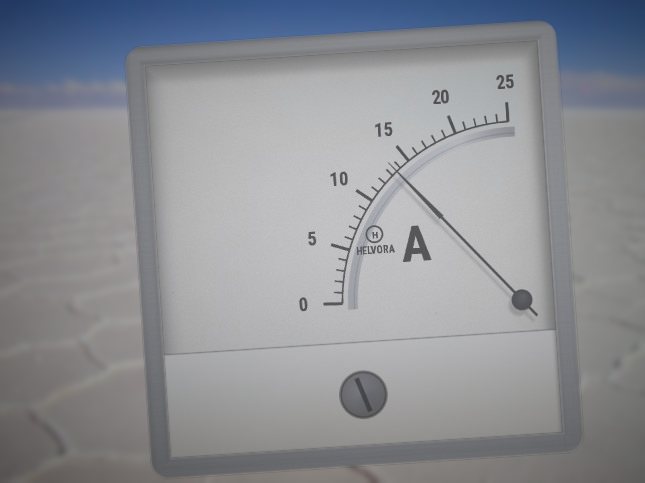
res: 13.5; A
